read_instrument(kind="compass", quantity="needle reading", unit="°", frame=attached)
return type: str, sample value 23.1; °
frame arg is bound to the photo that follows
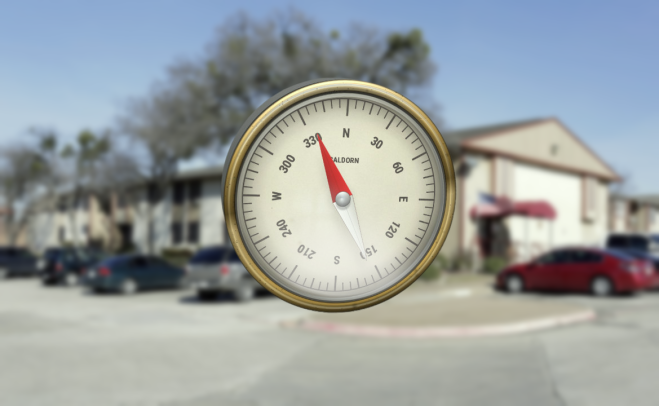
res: 335; °
